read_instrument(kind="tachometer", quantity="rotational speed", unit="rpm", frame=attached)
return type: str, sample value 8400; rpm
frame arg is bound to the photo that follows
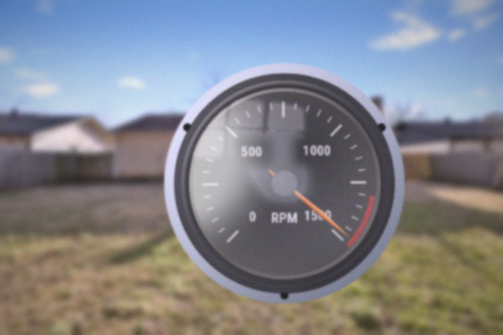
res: 1475; rpm
